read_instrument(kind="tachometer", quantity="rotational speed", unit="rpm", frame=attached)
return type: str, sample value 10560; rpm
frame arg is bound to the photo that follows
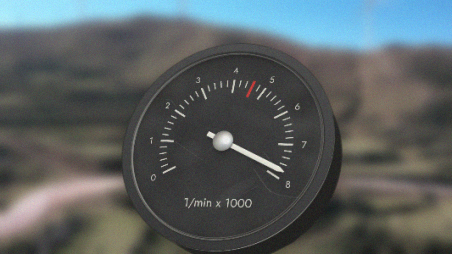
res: 7800; rpm
